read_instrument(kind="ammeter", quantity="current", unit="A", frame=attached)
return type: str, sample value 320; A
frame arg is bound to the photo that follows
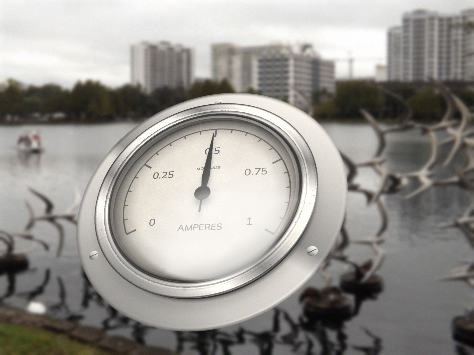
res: 0.5; A
